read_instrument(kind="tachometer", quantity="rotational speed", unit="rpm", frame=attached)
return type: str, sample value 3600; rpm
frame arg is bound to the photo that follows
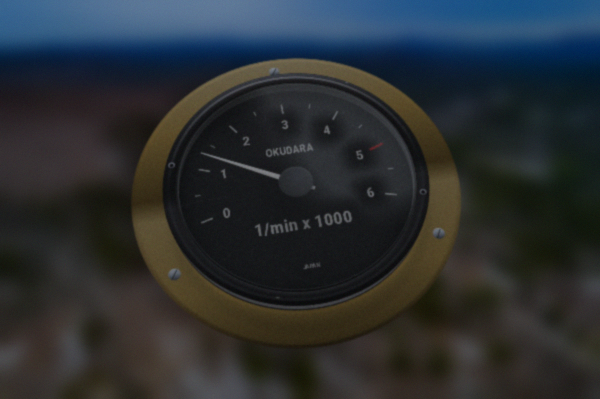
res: 1250; rpm
